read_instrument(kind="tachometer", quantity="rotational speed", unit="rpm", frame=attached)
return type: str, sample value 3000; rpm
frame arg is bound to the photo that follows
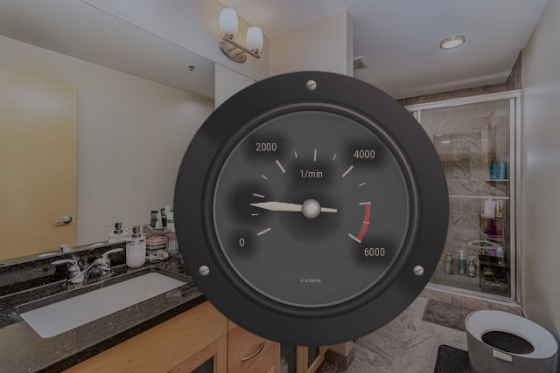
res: 750; rpm
